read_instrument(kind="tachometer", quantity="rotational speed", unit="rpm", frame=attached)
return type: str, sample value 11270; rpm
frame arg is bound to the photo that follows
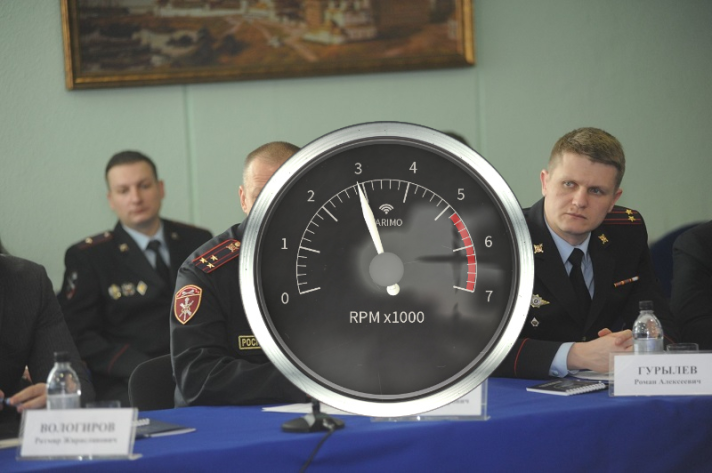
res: 2900; rpm
